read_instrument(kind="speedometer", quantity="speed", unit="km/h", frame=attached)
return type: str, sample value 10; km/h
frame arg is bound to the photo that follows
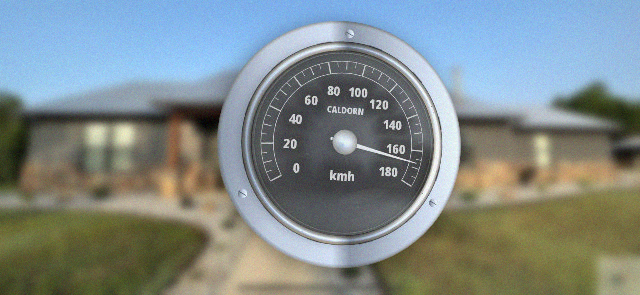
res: 167.5; km/h
